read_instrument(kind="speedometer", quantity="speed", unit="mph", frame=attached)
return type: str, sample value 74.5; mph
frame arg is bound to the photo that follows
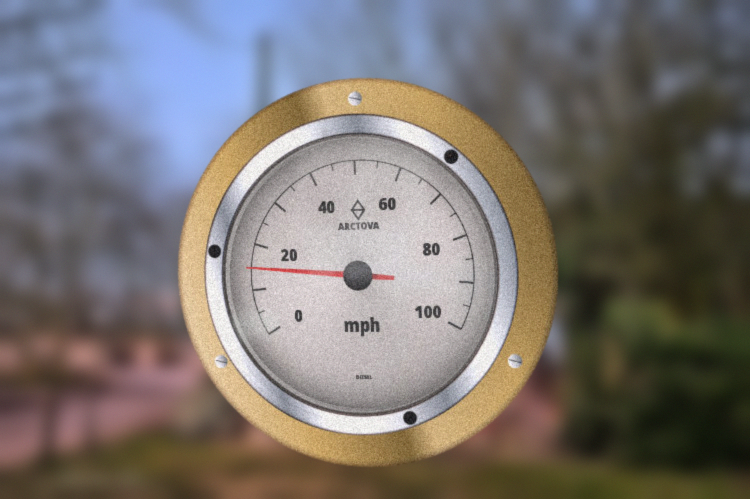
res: 15; mph
